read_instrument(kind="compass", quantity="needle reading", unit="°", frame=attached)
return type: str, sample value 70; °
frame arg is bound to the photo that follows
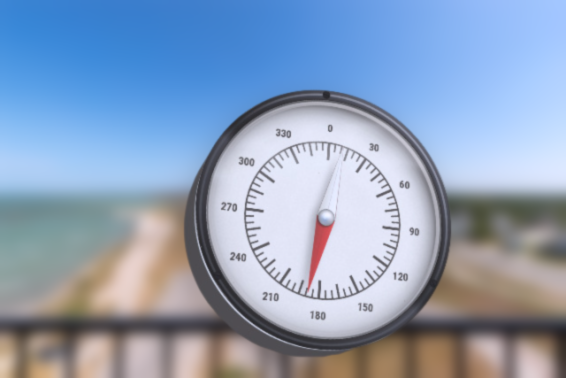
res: 190; °
